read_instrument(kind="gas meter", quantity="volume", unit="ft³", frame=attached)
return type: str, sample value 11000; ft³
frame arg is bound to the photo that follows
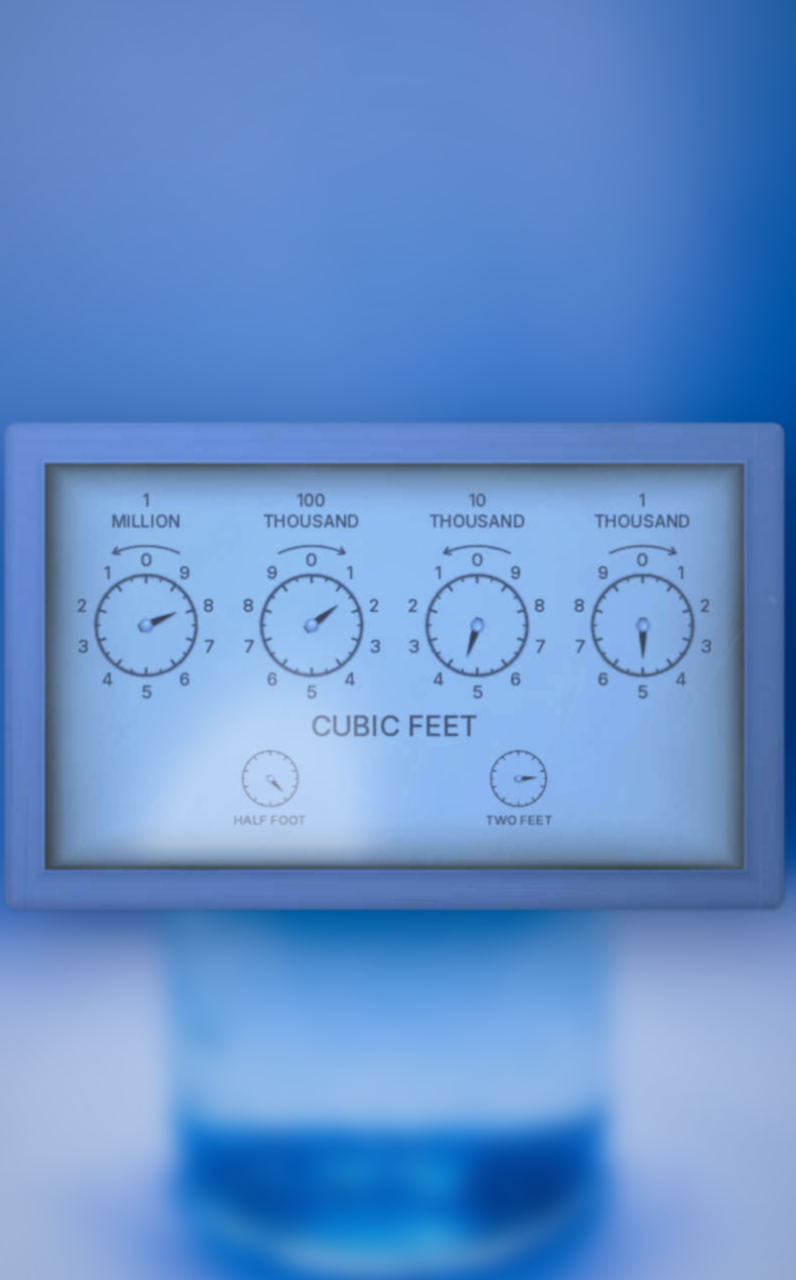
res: 814500; ft³
